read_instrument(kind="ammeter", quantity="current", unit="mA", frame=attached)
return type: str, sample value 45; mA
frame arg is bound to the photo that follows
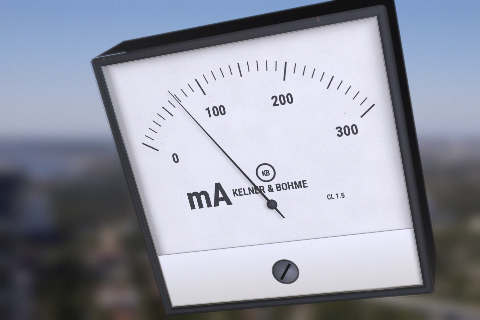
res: 70; mA
